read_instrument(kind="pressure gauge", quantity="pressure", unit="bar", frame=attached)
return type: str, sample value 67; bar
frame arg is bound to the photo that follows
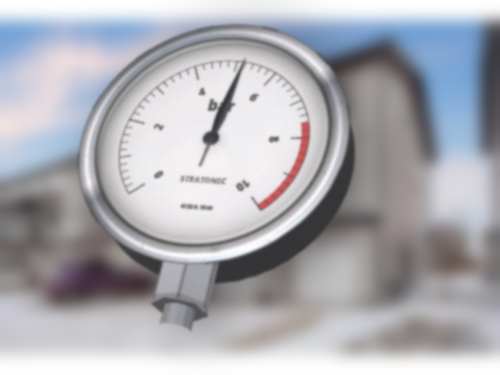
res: 5.2; bar
